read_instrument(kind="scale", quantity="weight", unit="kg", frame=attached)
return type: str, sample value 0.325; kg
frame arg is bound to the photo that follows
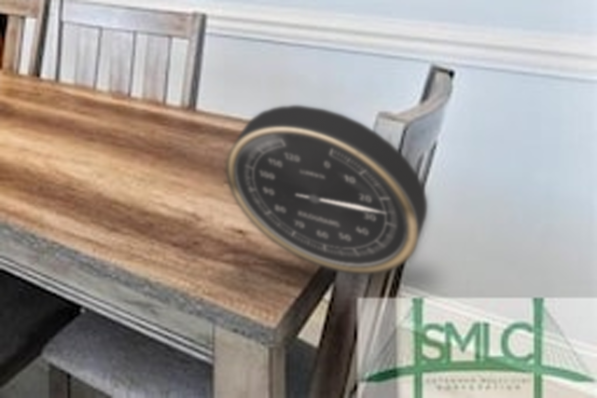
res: 25; kg
